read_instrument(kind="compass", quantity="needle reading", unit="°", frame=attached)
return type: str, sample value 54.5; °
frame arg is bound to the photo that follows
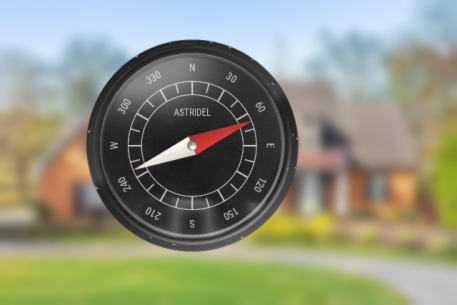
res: 67.5; °
